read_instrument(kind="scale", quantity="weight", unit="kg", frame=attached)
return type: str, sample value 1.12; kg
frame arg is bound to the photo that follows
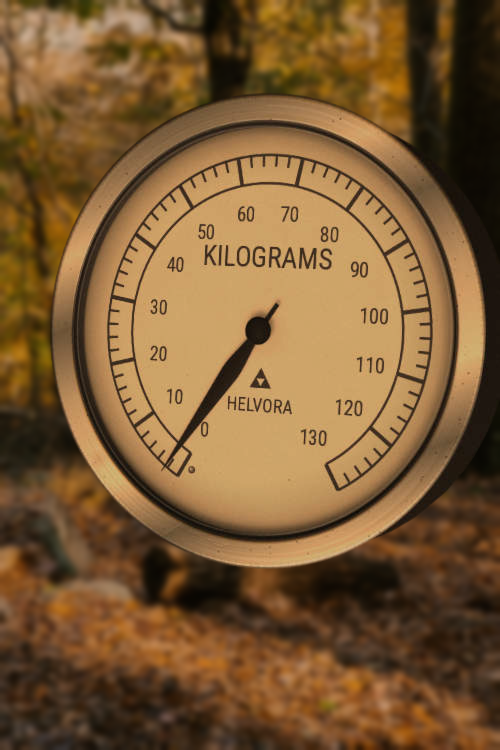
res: 2; kg
